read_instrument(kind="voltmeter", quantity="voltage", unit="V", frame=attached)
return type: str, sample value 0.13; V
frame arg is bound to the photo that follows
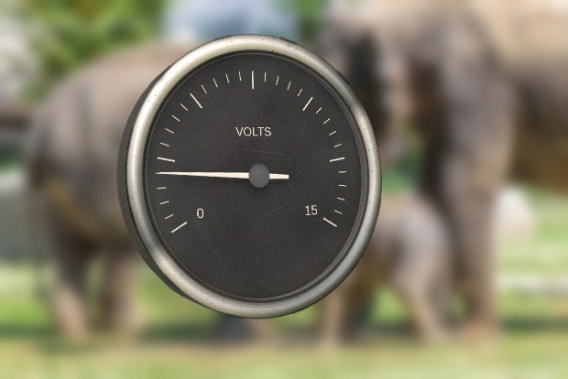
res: 2; V
